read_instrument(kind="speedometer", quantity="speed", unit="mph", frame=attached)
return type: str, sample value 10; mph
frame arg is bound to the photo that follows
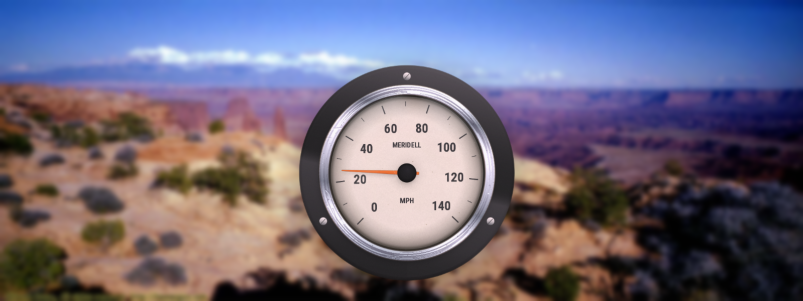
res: 25; mph
